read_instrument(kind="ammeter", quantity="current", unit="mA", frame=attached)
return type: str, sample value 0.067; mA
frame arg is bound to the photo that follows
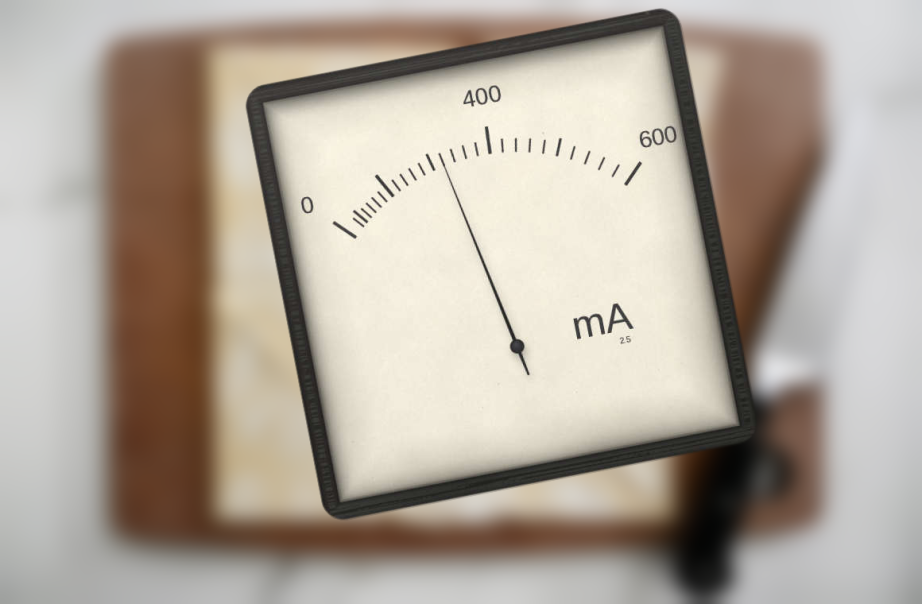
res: 320; mA
